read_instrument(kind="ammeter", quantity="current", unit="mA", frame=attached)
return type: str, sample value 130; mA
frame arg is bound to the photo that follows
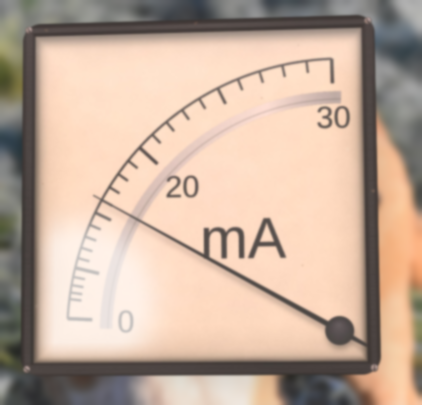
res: 16; mA
